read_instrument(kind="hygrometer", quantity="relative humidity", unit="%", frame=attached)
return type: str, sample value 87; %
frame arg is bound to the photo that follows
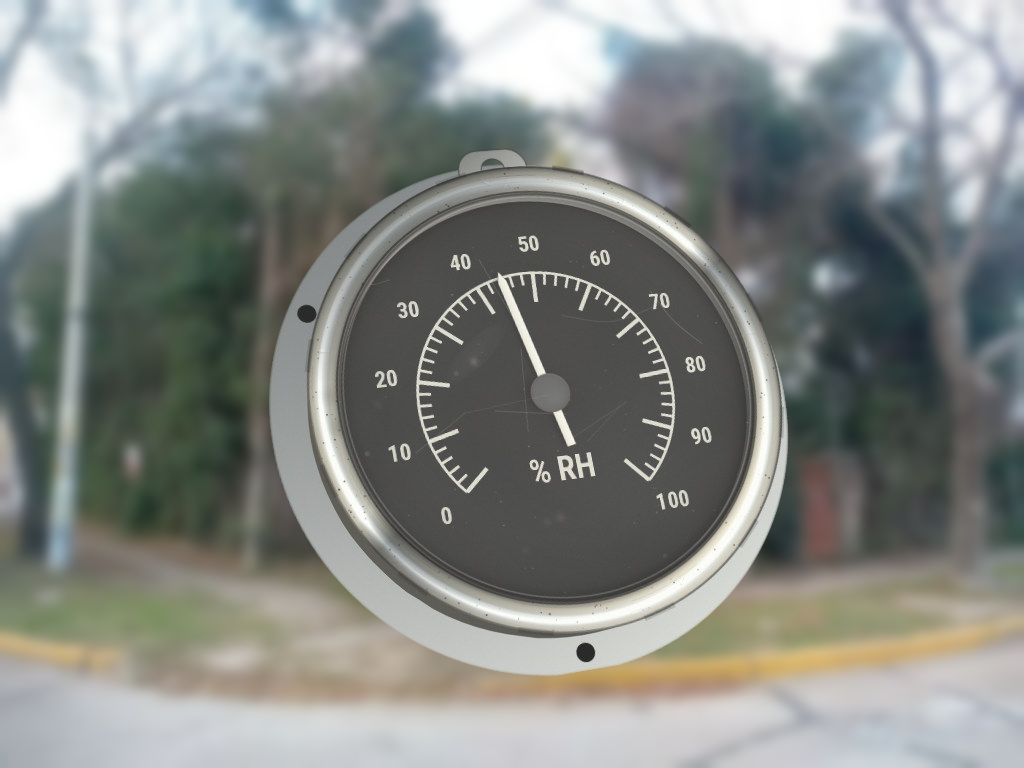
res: 44; %
